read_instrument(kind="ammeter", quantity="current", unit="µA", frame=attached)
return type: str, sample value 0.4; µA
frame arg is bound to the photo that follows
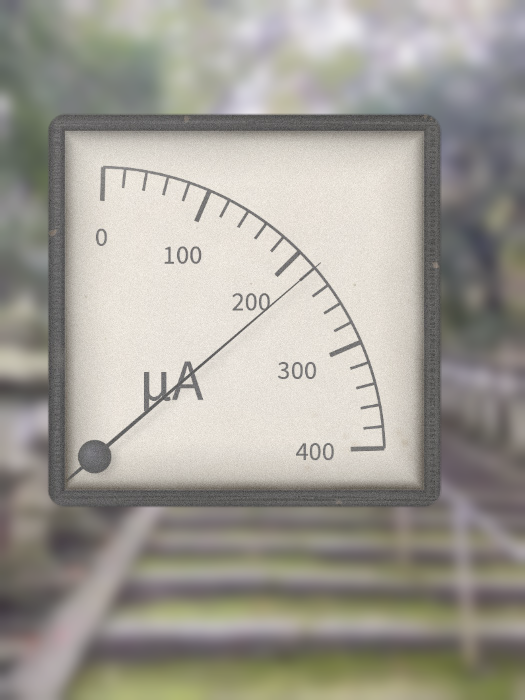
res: 220; µA
